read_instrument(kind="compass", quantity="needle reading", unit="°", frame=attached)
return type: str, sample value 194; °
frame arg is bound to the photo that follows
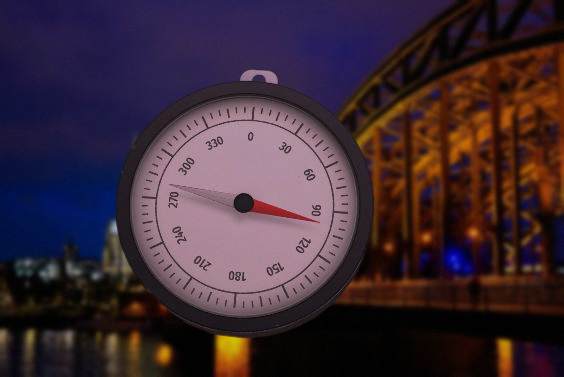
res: 100; °
